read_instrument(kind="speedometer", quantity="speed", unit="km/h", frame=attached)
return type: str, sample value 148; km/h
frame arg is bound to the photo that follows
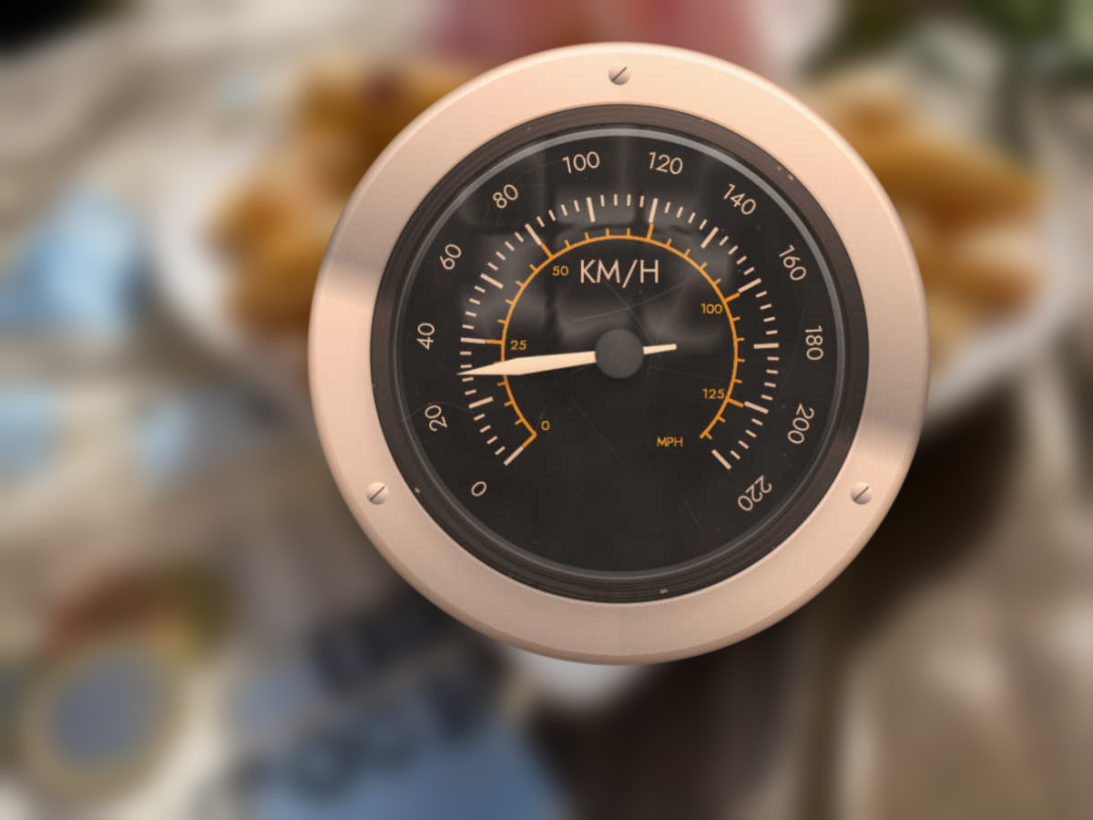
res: 30; km/h
